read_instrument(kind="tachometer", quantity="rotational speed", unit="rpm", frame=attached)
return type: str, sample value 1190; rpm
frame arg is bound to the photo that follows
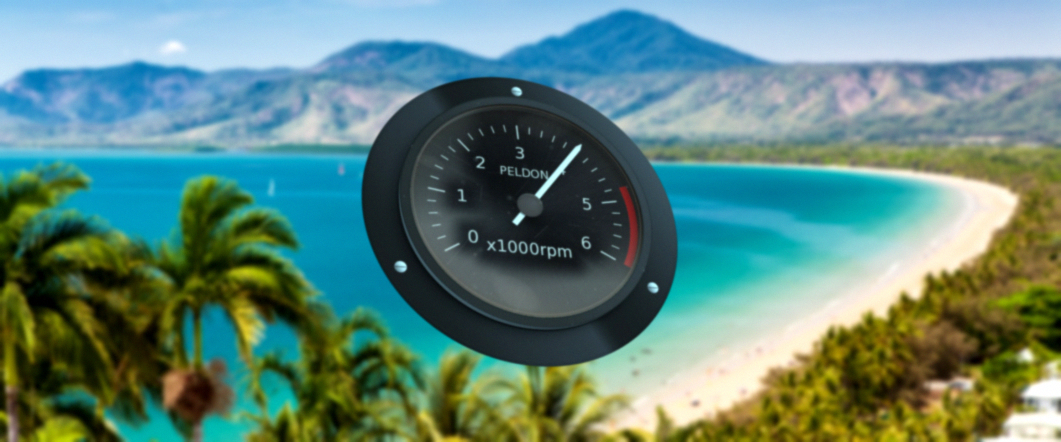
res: 4000; rpm
